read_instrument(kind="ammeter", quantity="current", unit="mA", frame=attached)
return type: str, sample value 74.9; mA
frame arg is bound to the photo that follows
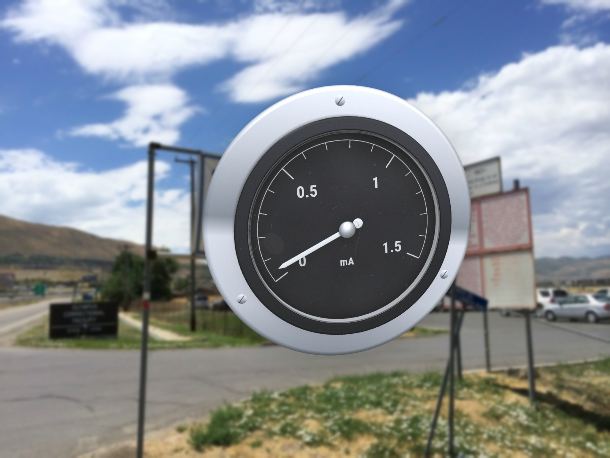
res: 0.05; mA
